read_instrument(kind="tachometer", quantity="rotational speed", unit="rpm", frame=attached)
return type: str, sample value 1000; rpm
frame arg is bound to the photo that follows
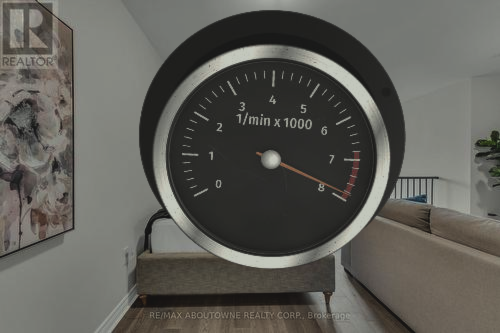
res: 7800; rpm
